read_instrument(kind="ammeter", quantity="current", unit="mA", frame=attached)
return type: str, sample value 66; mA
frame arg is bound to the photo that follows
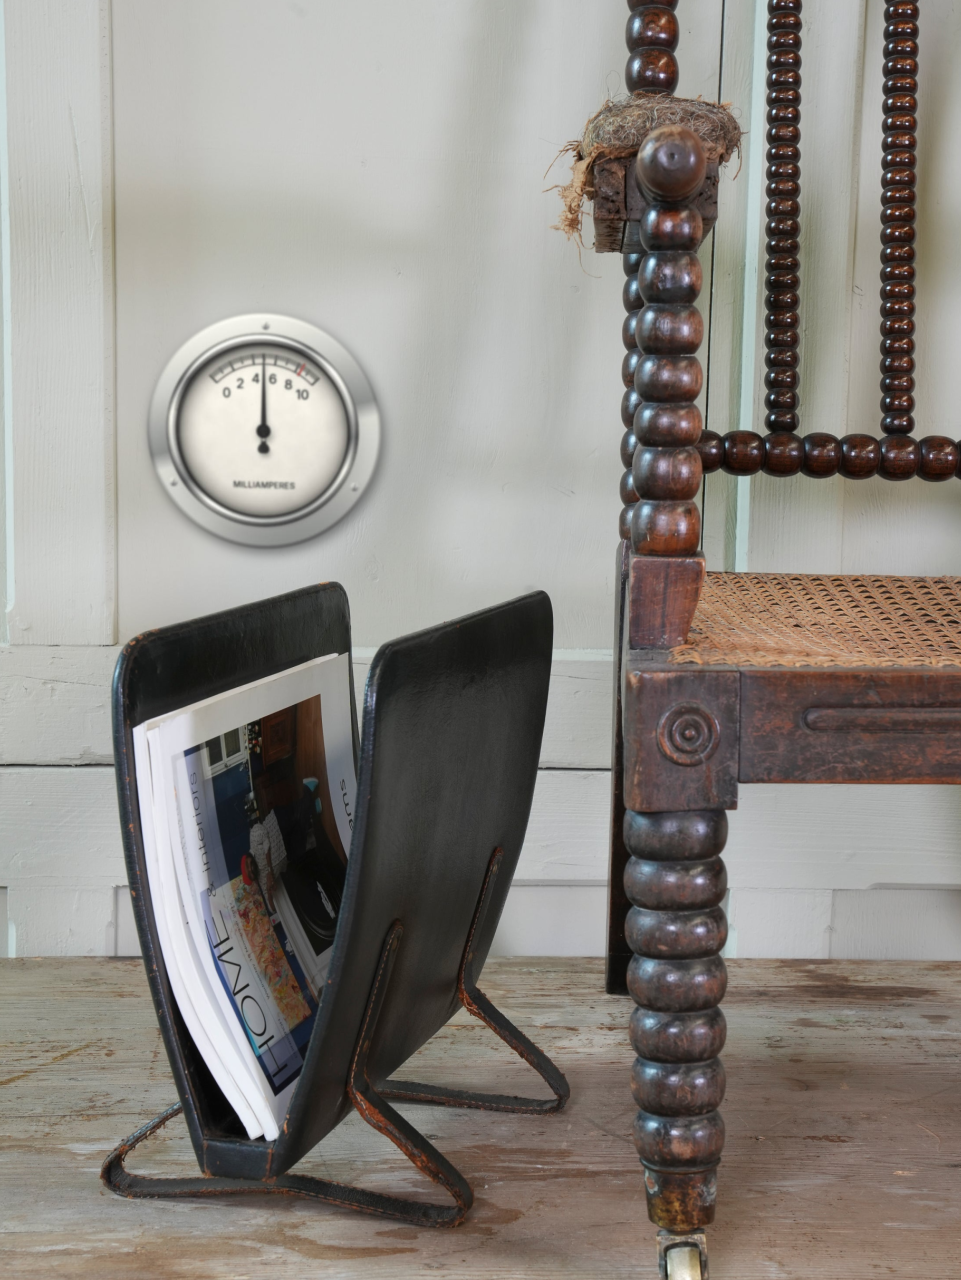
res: 5; mA
